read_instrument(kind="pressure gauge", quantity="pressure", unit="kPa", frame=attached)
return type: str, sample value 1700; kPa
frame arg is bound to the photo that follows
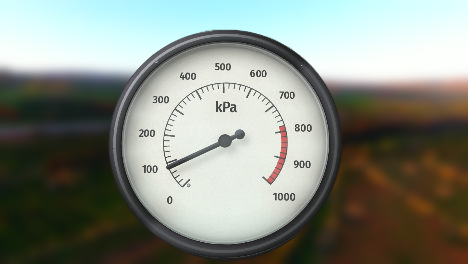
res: 80; kPa
